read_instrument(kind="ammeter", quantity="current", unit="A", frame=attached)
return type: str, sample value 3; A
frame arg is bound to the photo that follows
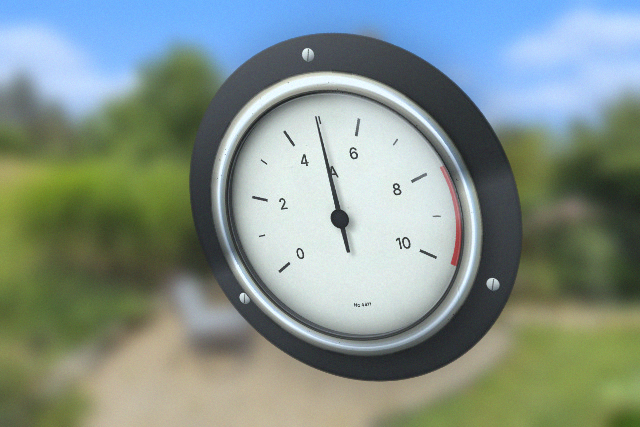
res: 5; A
